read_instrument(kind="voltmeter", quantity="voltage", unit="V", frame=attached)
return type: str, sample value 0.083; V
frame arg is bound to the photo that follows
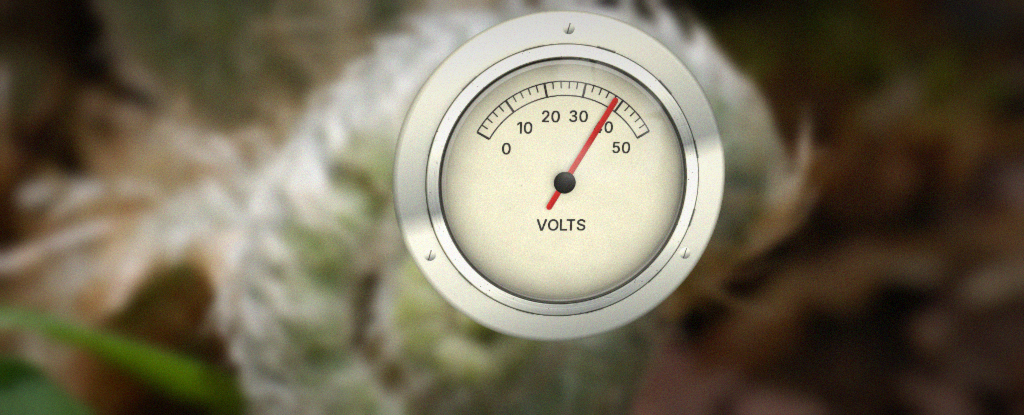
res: 38; V
